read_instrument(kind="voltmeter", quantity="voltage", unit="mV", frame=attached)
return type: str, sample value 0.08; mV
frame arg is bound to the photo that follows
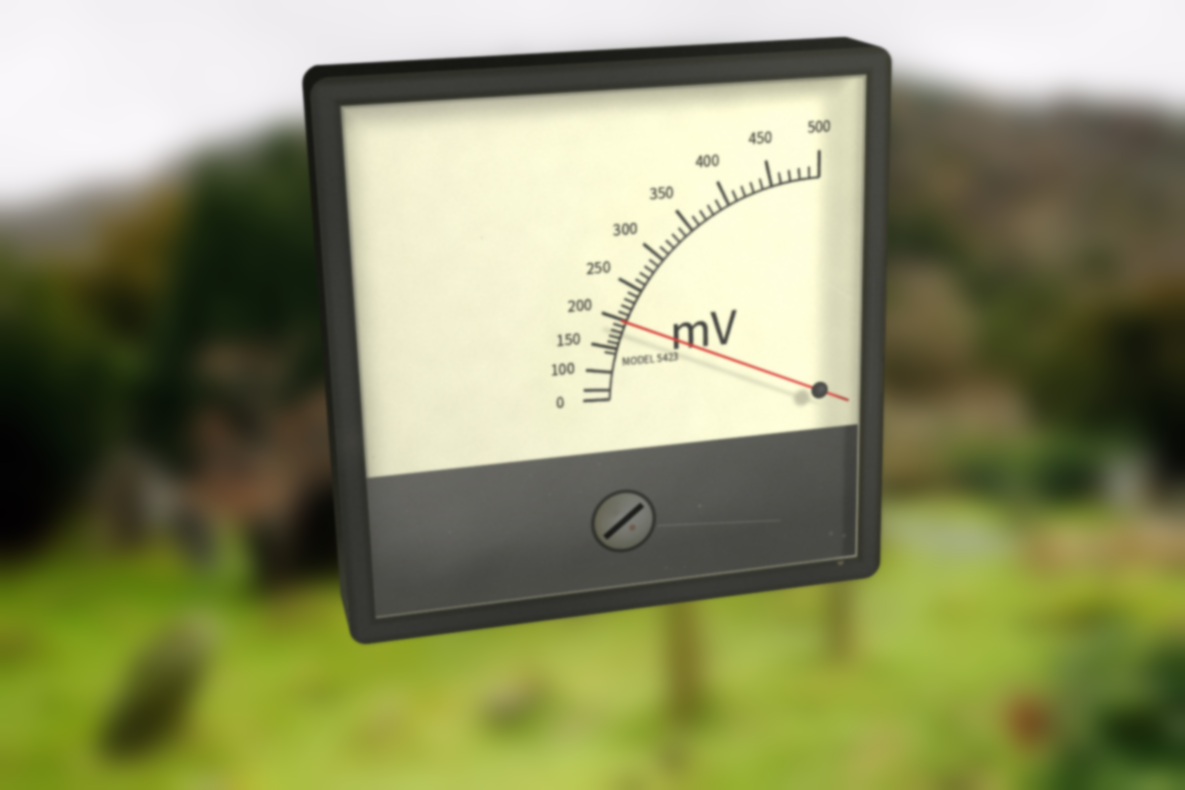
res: 200; mV
